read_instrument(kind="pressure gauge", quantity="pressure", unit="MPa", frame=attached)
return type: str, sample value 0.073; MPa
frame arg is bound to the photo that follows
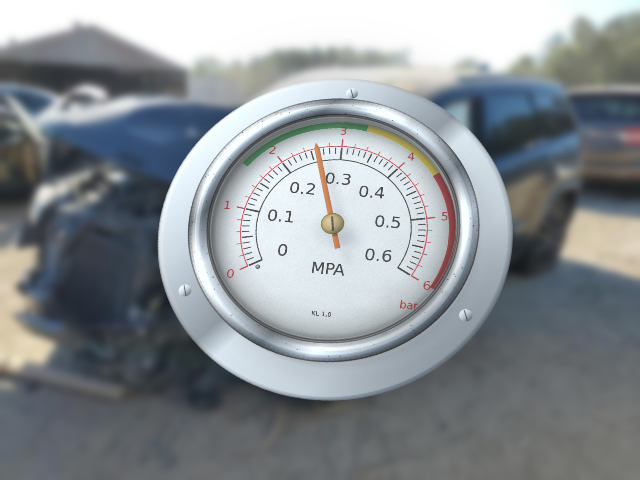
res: 0.26; MPa
